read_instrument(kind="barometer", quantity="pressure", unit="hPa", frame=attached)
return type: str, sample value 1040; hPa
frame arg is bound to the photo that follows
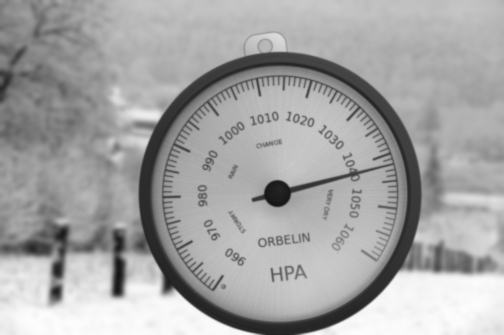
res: 1042; hPa
